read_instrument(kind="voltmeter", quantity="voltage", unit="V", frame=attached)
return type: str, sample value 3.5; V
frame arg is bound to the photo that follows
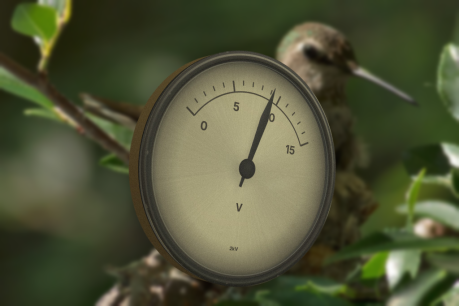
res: 9; V
